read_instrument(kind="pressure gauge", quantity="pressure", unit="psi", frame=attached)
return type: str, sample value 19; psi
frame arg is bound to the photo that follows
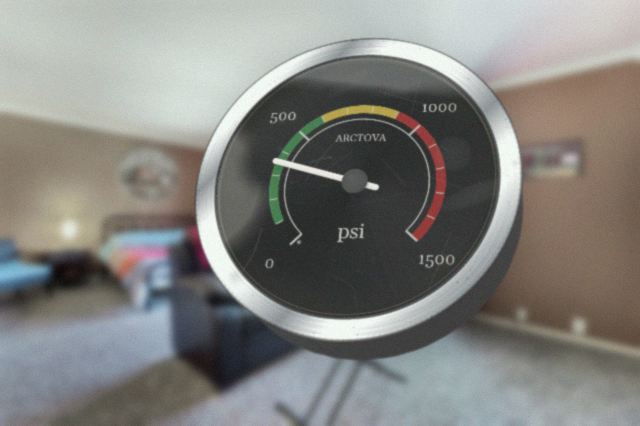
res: 350; psi
